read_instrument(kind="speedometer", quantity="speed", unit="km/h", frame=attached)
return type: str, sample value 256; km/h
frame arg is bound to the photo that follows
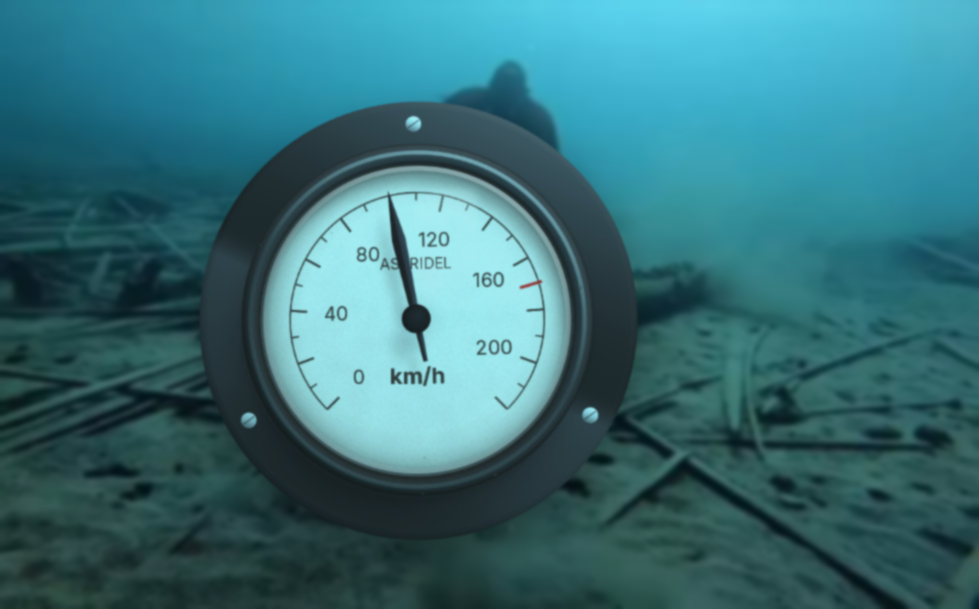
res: 100; km/h
